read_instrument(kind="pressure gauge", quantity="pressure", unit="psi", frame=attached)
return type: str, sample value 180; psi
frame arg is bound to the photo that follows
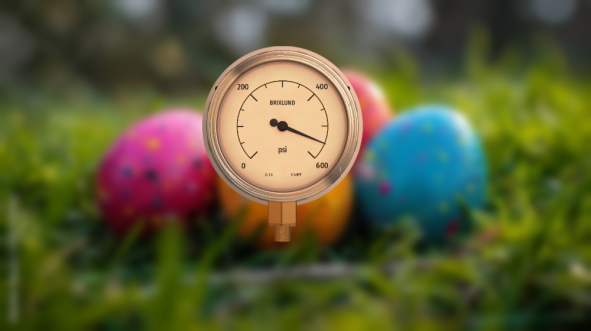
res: 550; psi
